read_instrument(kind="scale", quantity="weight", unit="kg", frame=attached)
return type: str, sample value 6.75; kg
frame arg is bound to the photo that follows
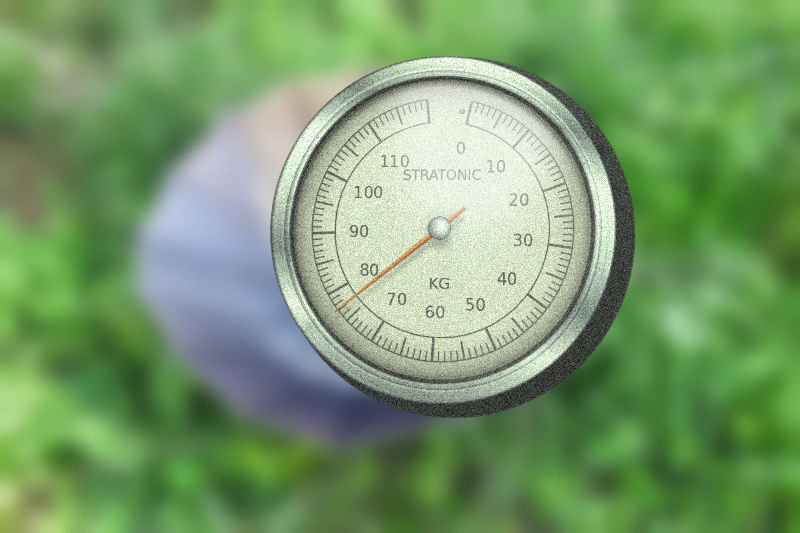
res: 77; kg
